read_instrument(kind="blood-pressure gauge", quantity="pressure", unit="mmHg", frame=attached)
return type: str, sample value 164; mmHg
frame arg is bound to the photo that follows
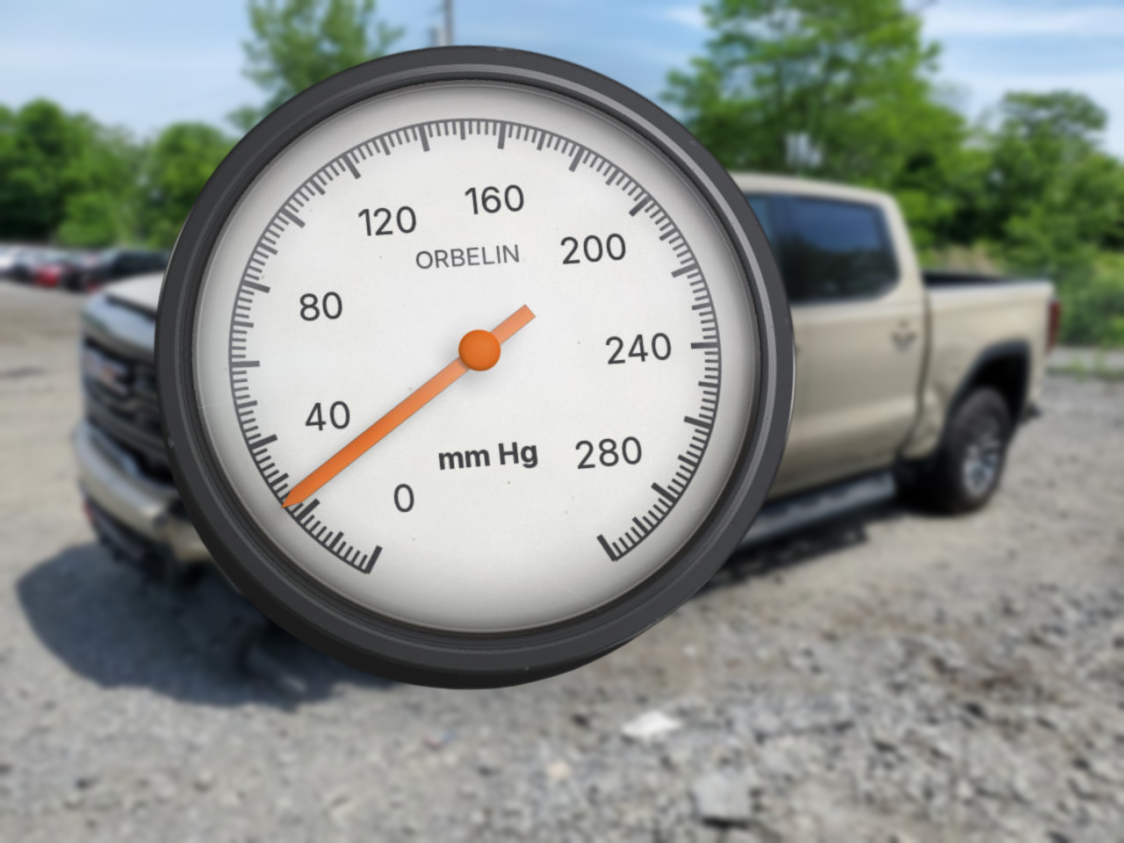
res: 24; mmHg
